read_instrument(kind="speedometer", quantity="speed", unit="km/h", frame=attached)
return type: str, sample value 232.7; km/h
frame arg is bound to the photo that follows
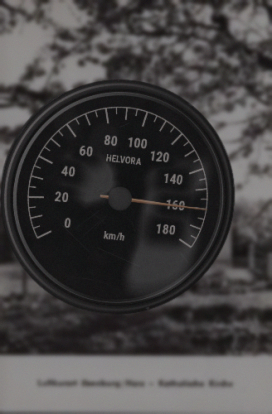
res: 160; km/h
